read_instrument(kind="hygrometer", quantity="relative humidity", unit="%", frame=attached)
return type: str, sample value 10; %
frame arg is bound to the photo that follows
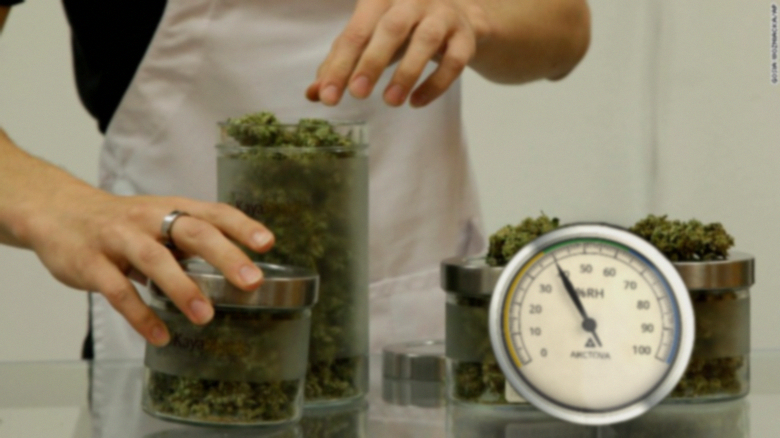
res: 40; %
